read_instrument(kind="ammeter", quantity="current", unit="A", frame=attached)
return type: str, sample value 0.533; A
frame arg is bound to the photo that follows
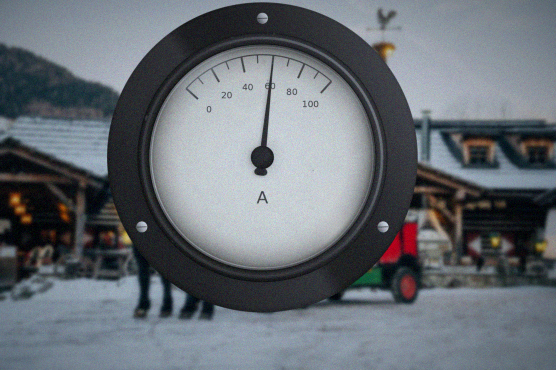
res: 60; A
